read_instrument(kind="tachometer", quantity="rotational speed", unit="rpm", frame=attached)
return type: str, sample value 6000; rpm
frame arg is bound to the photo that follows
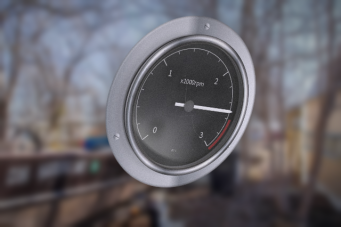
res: 2500; rpm
